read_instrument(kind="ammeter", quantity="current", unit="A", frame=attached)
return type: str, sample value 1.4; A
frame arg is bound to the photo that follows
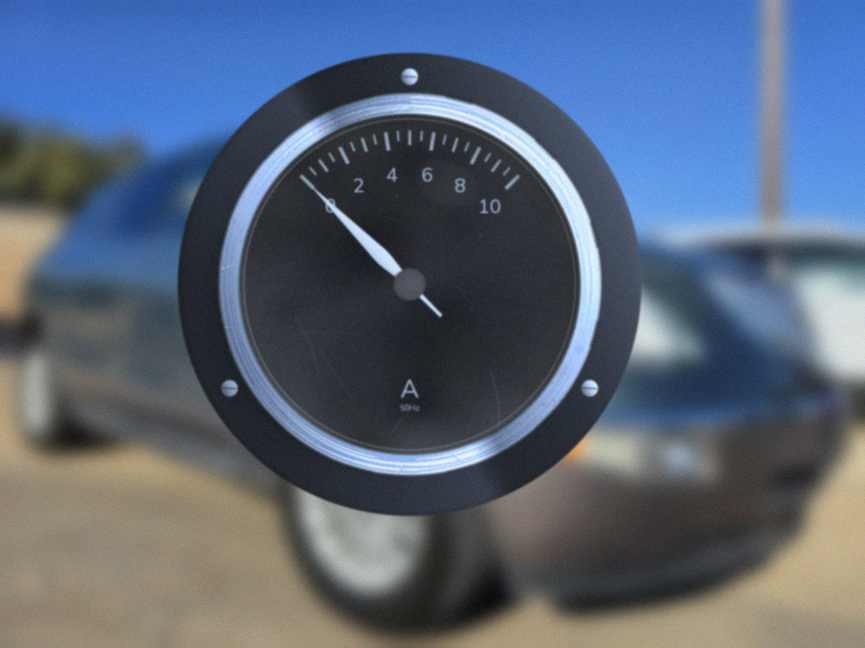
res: 0; A
